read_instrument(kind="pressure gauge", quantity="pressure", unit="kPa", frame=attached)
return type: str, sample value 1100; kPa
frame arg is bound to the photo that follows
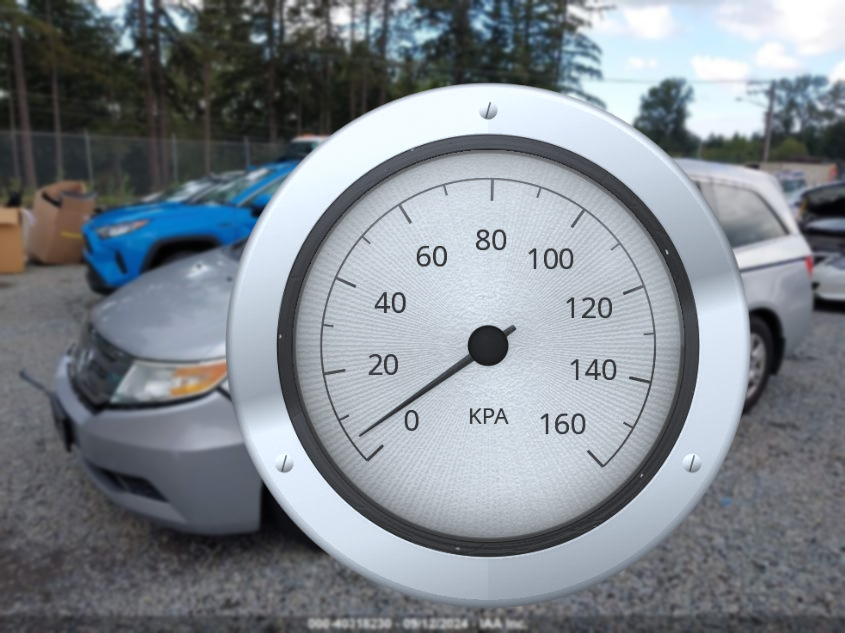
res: 5; kPa
